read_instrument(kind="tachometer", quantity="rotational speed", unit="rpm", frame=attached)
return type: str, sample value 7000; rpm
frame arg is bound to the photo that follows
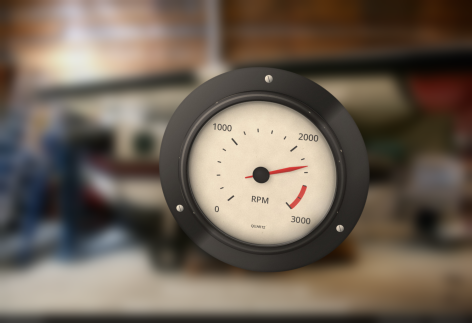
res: 2300; rpm
